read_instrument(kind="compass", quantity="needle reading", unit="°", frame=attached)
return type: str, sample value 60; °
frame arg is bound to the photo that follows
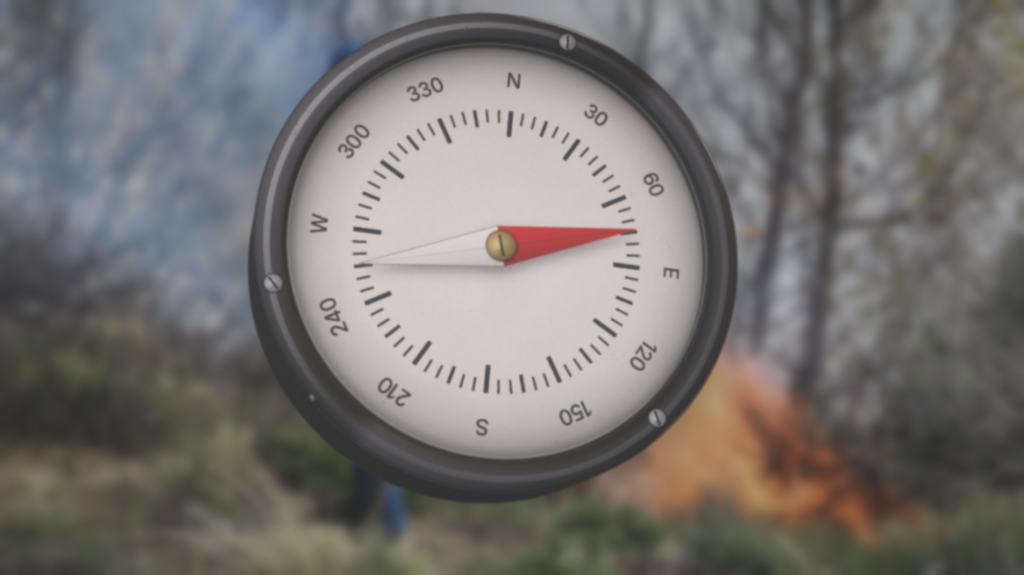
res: 75; °
